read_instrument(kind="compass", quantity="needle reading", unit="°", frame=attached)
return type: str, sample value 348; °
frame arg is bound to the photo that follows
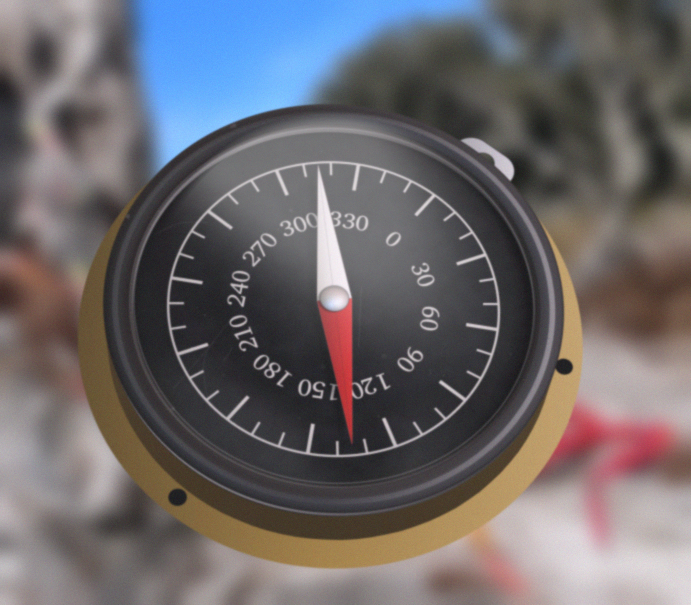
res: 135; °
